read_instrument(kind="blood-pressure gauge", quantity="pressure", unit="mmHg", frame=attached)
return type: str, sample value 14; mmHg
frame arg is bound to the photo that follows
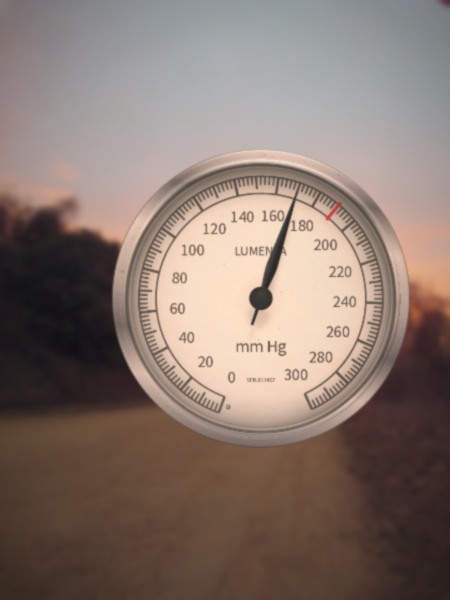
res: 170; mmHg
